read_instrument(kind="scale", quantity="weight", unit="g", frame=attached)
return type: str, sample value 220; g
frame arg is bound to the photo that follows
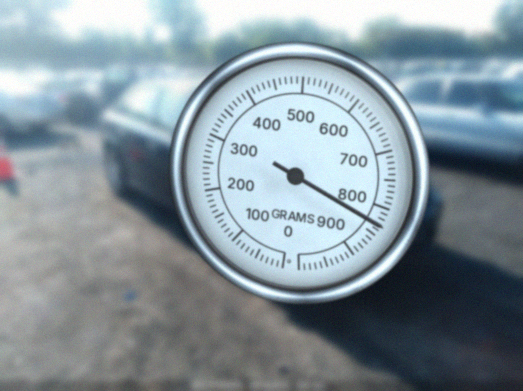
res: 830; g
